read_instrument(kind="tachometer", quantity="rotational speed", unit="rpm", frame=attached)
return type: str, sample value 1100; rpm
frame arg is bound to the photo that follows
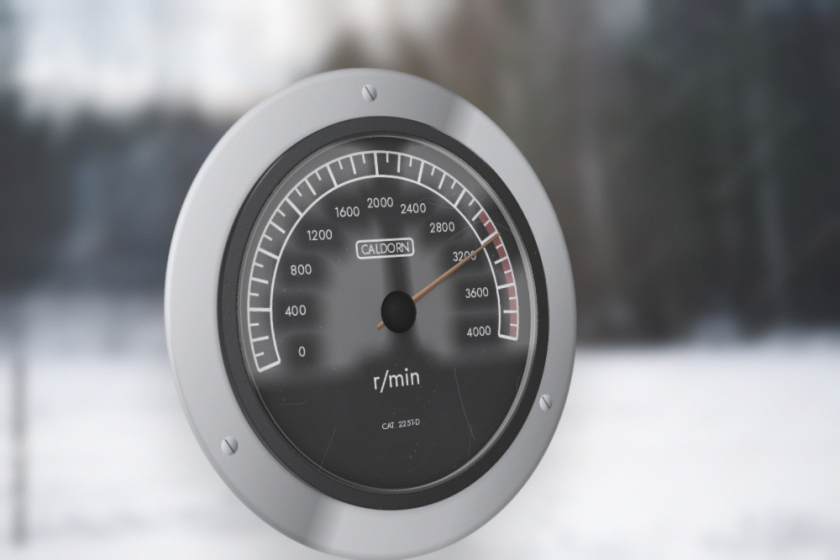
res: 3200; rpm
